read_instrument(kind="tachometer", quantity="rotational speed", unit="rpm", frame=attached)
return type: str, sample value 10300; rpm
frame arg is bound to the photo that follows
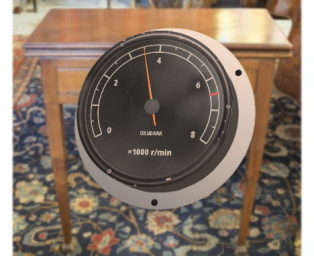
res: 3500; rpm
